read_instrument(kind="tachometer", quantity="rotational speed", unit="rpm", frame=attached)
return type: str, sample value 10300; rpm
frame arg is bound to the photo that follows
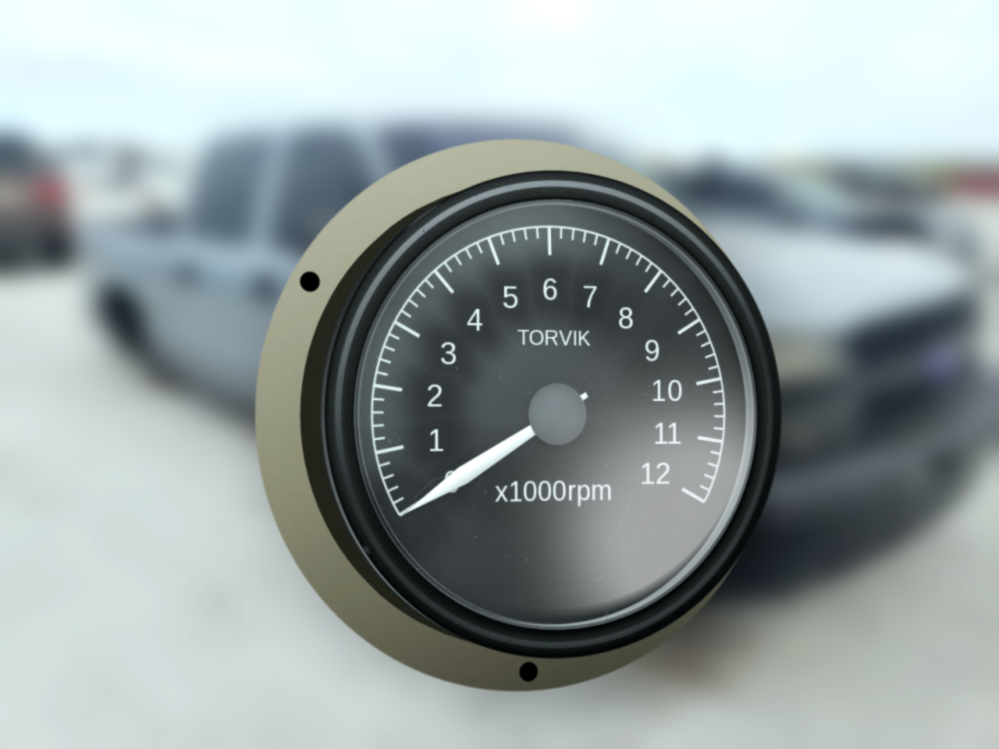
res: 0; rpm
